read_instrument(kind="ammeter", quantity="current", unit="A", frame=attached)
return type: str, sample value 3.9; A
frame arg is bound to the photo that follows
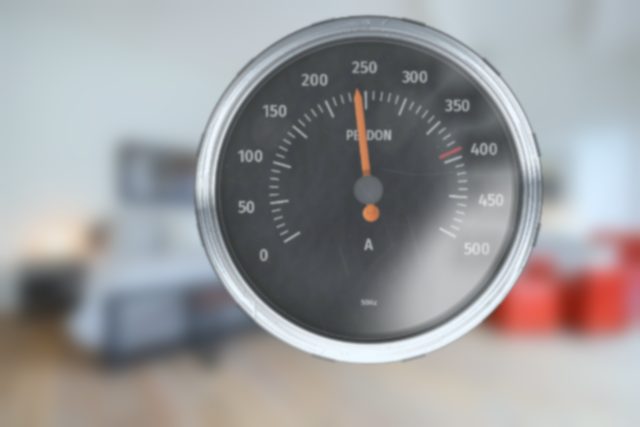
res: 240; A
